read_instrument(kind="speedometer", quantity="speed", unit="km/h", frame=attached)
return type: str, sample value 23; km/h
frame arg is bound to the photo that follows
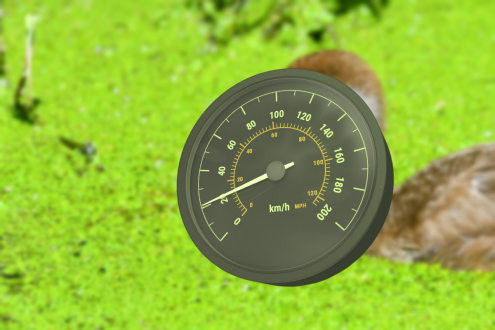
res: 20; km/h
